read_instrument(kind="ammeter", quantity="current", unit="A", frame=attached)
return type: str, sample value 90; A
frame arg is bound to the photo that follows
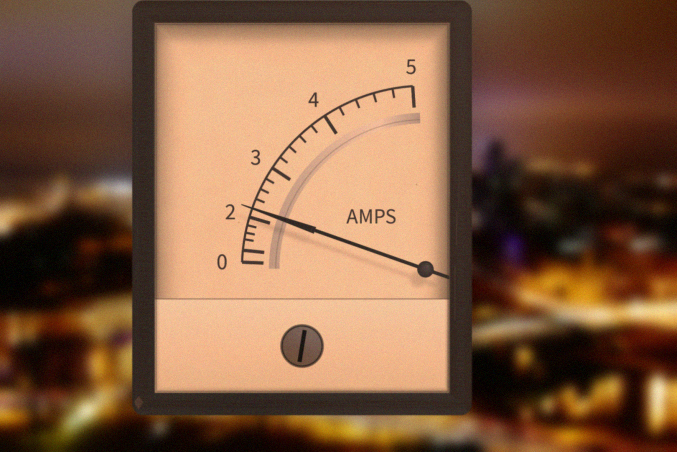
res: 2.2; A
